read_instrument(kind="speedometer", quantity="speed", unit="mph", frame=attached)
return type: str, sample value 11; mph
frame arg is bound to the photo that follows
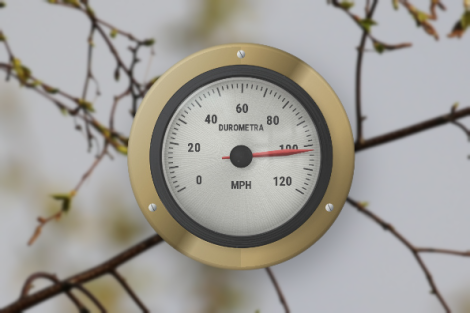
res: 102; mph
